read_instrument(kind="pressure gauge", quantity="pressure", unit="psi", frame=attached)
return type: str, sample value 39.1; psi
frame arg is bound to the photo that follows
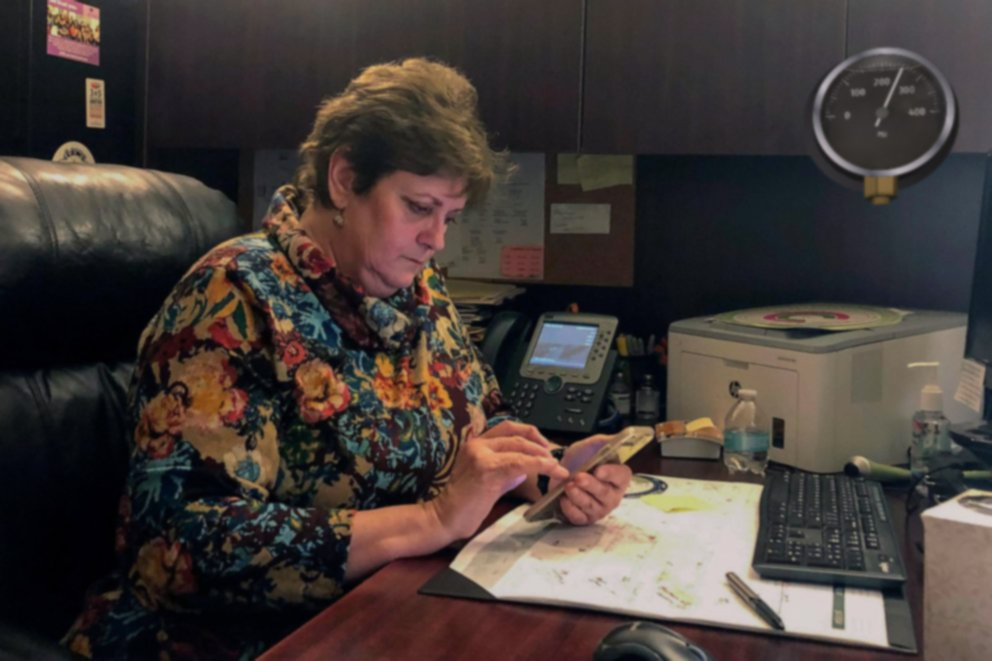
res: 250; psi
